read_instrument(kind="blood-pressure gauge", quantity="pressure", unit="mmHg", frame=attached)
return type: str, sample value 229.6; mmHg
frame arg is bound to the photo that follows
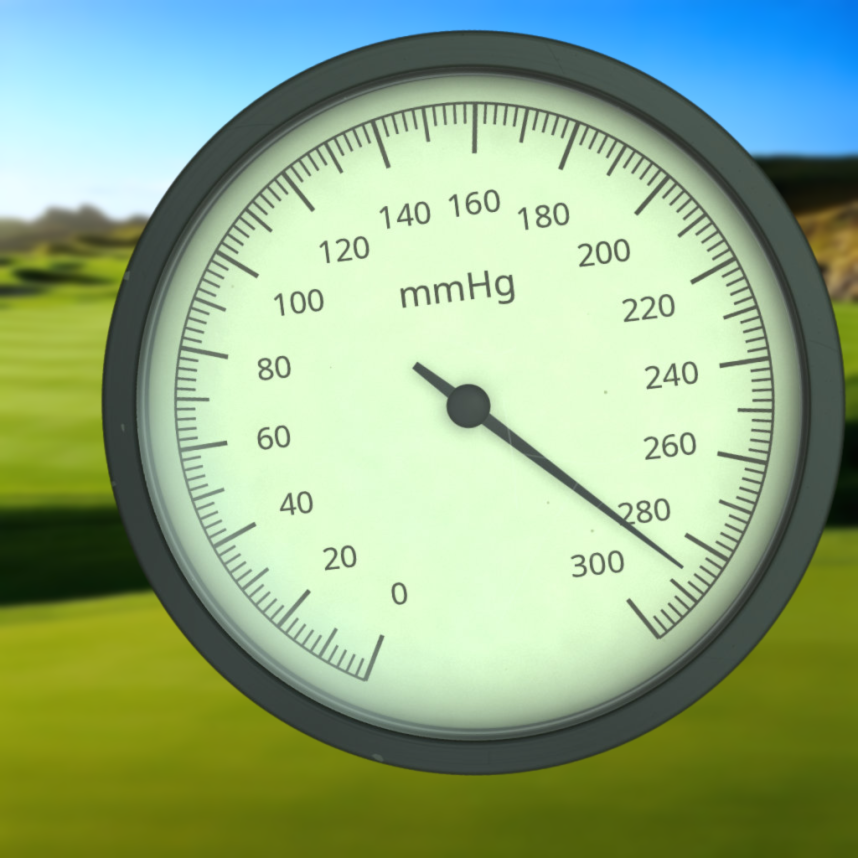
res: 286; mmHg
